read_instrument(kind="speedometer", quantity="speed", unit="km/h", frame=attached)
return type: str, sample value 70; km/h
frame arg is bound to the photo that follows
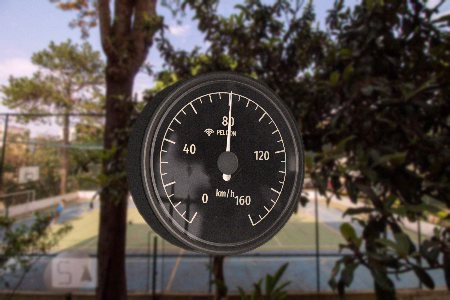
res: 80; km/h
